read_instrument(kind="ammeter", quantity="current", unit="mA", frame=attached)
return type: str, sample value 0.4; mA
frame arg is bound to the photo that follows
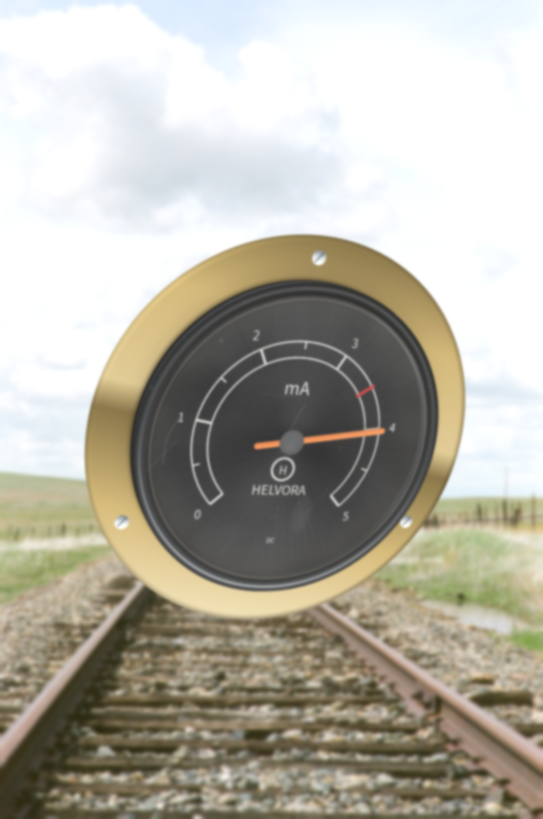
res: 4; mA
